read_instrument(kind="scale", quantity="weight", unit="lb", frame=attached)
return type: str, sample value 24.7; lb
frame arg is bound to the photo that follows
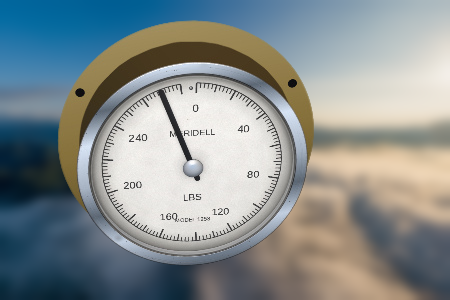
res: 270; lb
